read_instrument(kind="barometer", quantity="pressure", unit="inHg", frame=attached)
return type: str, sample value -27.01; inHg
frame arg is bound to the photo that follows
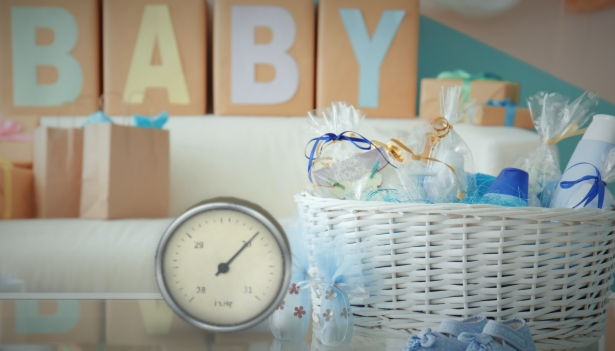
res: 30; inHg
